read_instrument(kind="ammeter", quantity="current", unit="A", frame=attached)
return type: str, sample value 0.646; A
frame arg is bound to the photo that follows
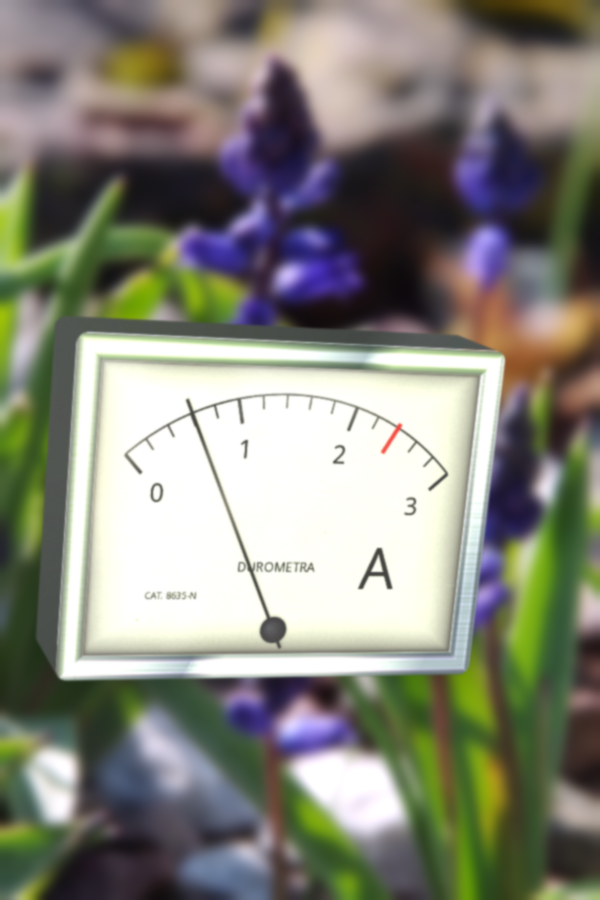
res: 0.6; A
